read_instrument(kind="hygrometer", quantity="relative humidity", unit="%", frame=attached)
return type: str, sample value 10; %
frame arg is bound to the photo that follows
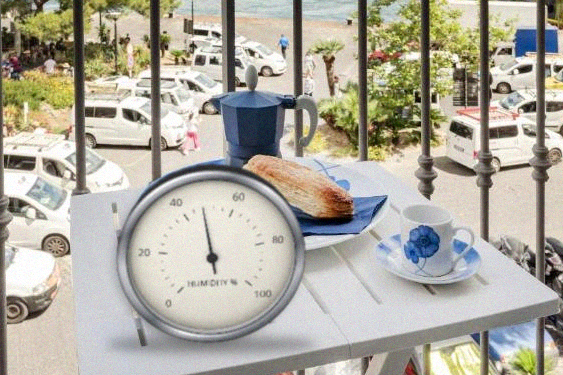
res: 48; %
